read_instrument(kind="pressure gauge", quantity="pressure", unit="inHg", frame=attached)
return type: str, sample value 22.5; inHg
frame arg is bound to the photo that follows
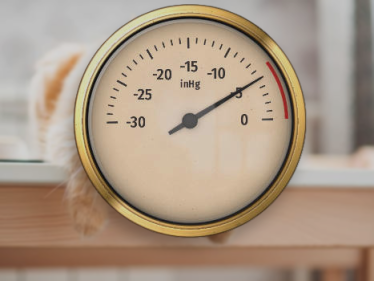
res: -5; inHg
